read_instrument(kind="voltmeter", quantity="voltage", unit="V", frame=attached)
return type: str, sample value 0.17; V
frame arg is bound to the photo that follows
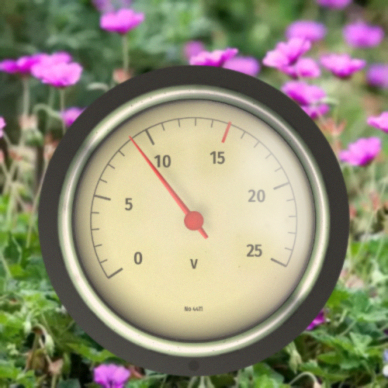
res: 9; V
